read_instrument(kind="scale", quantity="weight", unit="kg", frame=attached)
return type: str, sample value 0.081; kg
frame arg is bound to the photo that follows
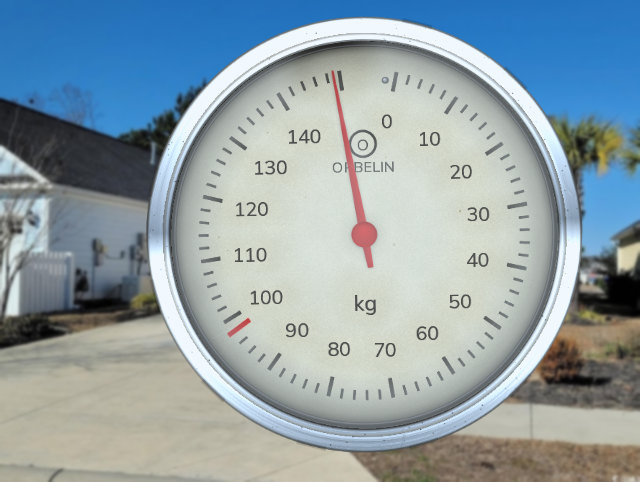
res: 149; kg
